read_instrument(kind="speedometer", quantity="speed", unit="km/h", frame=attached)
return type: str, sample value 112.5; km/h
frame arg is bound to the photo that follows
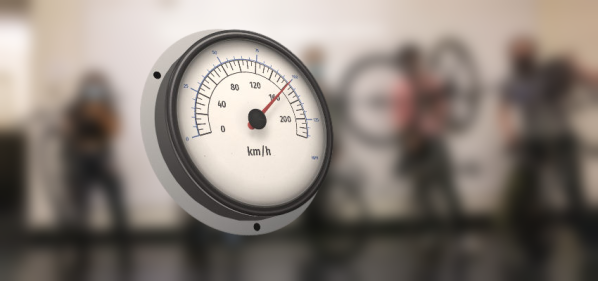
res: 160; km/h
